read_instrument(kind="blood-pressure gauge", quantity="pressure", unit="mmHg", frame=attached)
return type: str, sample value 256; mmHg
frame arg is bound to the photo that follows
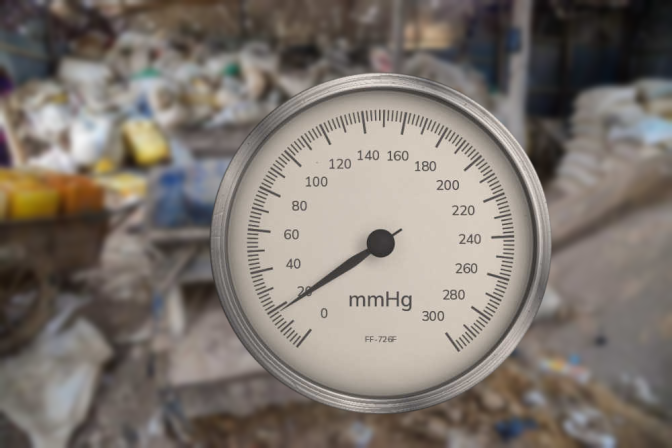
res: 18; mmHg
